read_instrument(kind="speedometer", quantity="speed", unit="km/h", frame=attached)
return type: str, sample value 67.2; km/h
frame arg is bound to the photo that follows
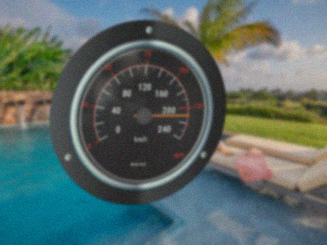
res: 210; km/h
